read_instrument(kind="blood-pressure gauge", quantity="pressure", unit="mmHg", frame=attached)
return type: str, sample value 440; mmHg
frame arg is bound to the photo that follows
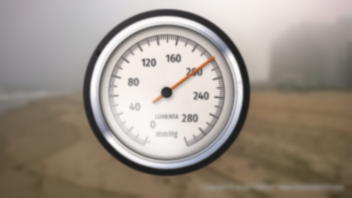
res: 200; mmHg
